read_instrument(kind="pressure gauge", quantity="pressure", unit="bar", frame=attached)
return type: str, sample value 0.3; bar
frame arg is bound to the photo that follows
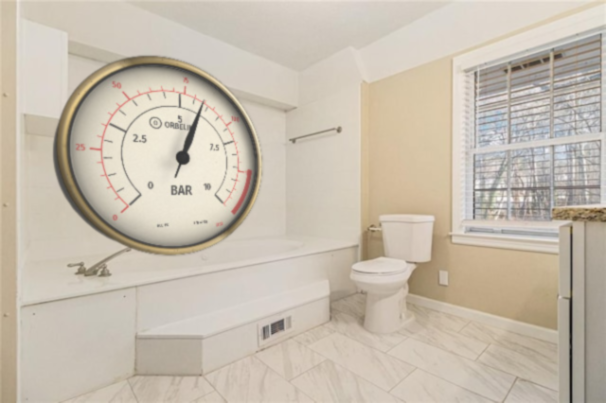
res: 5.75; bar
